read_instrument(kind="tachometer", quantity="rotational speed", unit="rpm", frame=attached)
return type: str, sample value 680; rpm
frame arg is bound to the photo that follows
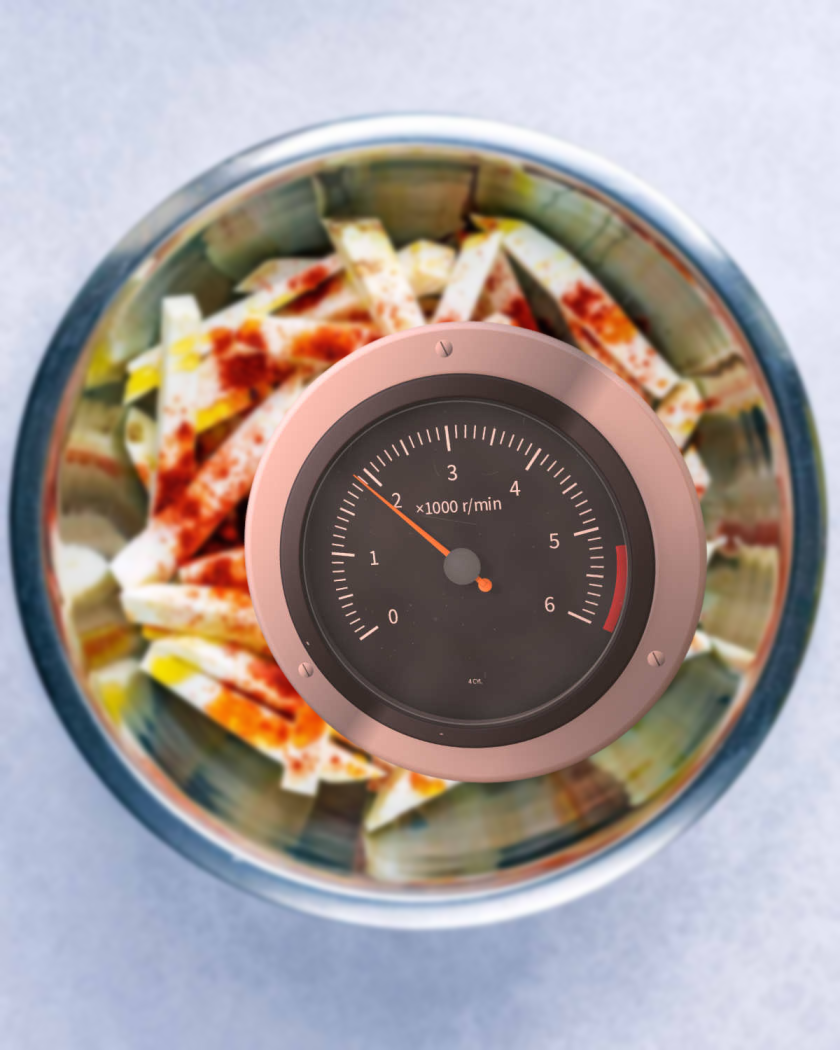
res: 1900; rpm
